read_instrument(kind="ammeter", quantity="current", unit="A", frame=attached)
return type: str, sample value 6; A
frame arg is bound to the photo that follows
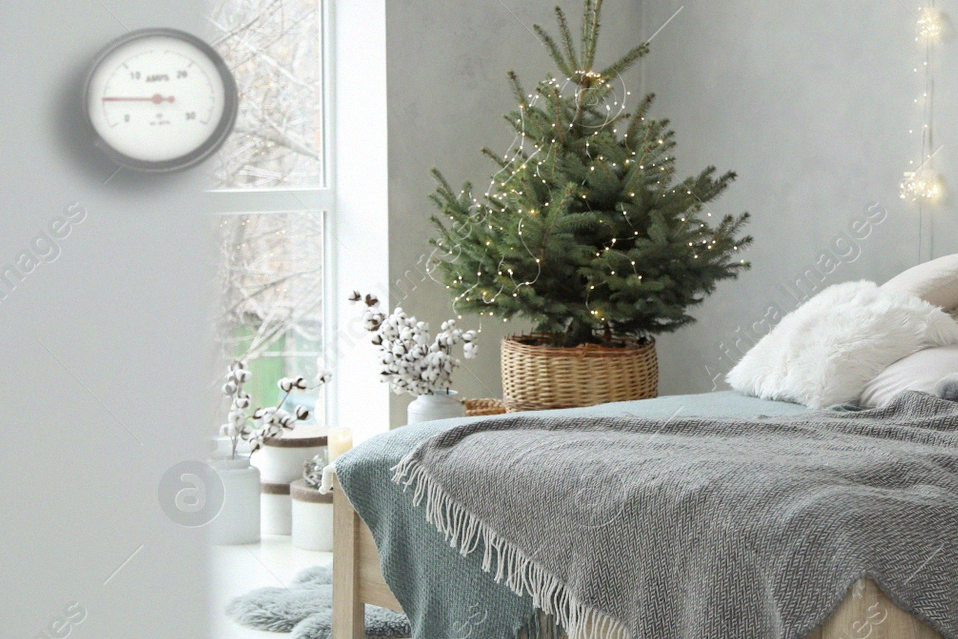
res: 4; A
